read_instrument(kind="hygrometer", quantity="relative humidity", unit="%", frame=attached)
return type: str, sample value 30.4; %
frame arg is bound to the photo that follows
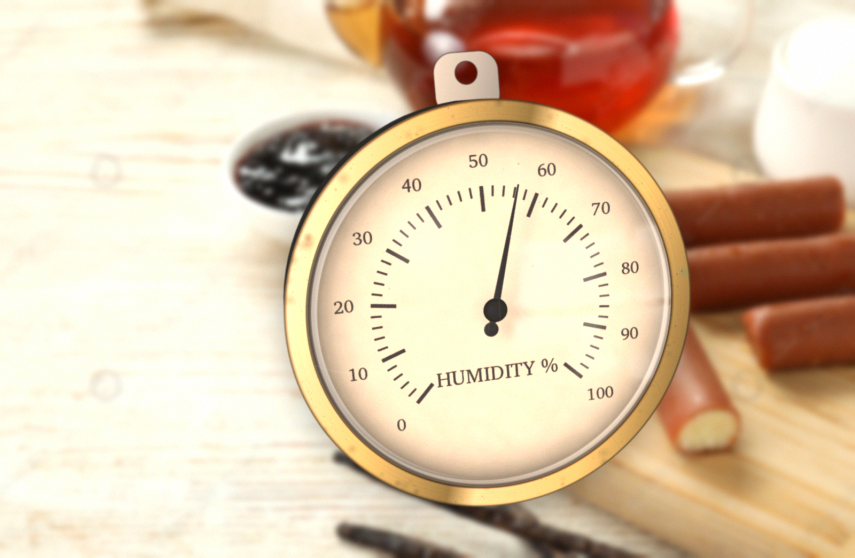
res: 56; %
